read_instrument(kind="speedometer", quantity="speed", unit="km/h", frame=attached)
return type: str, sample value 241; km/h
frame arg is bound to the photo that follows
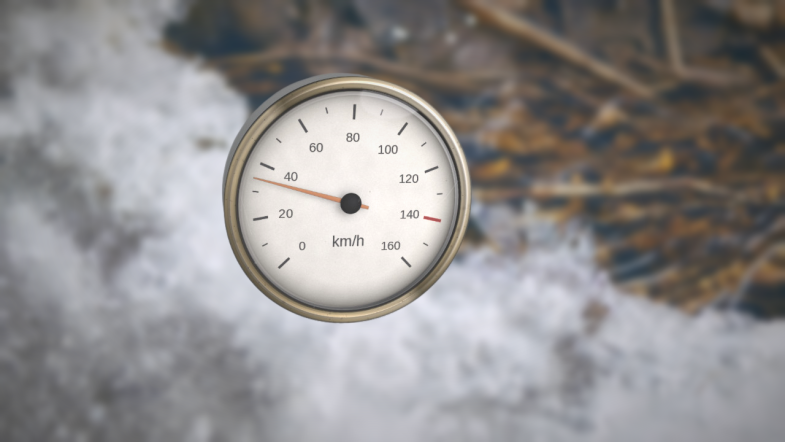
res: 35; km/h
